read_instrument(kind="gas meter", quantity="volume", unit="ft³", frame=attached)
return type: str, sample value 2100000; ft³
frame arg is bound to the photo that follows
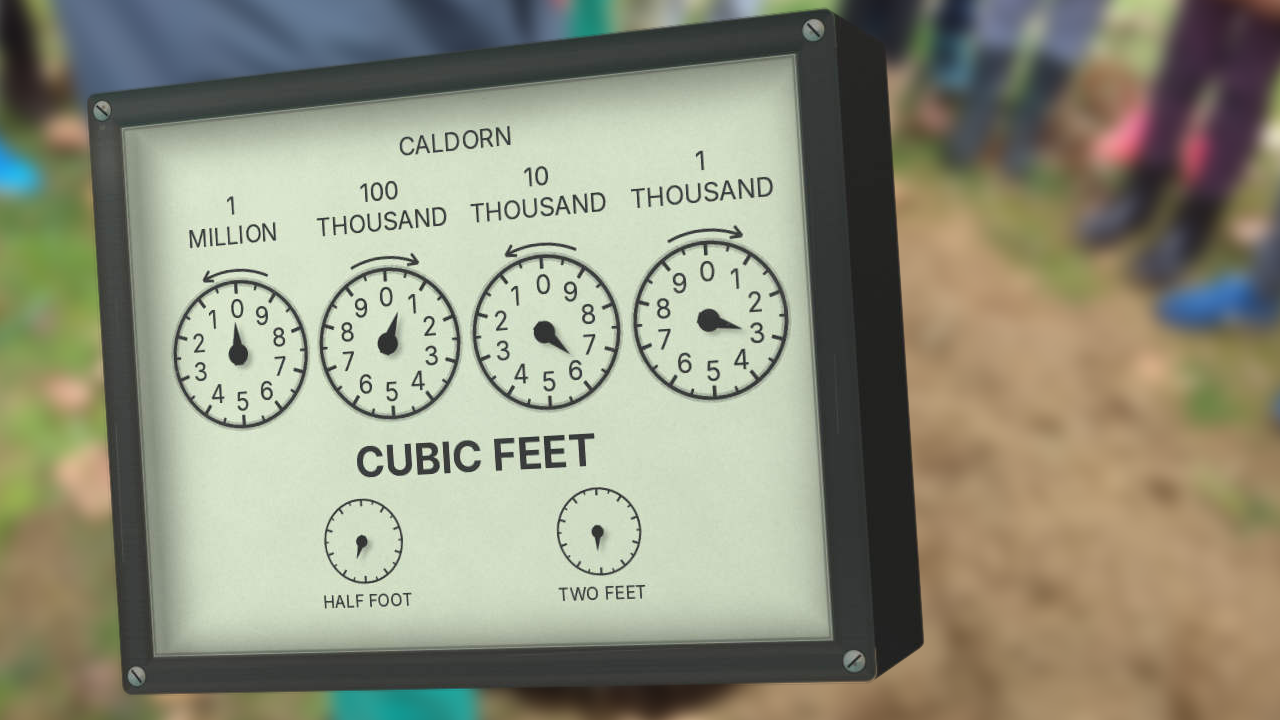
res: 6300; ft³
